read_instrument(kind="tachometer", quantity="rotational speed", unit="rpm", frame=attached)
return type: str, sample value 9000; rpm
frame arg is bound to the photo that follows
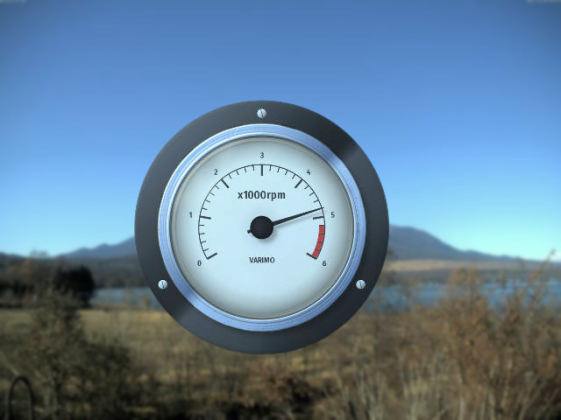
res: 4800; rpm
